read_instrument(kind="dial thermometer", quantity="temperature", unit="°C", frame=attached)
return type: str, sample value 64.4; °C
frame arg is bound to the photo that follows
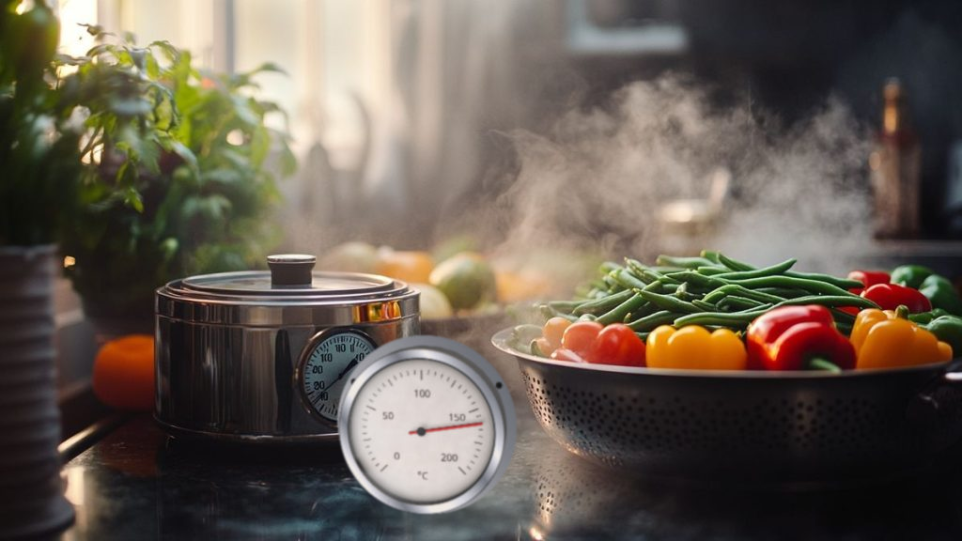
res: 160; °C
